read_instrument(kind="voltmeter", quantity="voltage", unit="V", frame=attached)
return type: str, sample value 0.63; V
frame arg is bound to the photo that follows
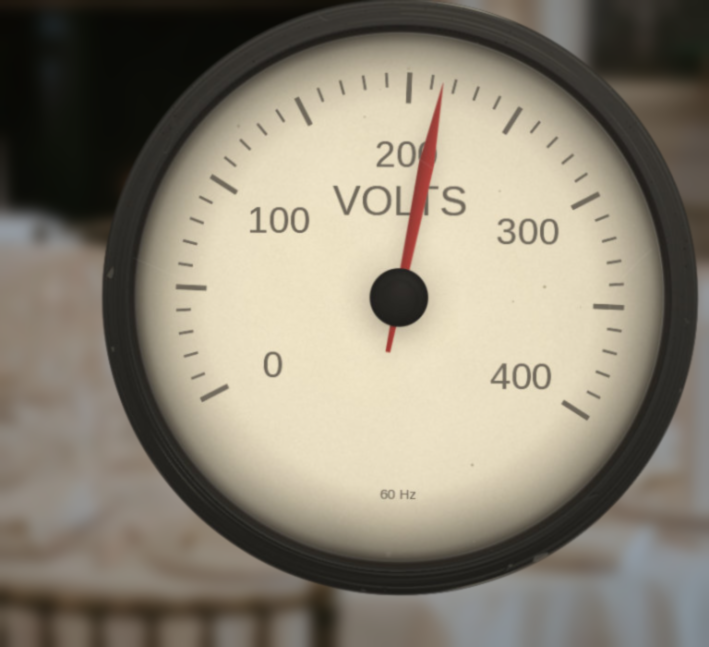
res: 215; V
